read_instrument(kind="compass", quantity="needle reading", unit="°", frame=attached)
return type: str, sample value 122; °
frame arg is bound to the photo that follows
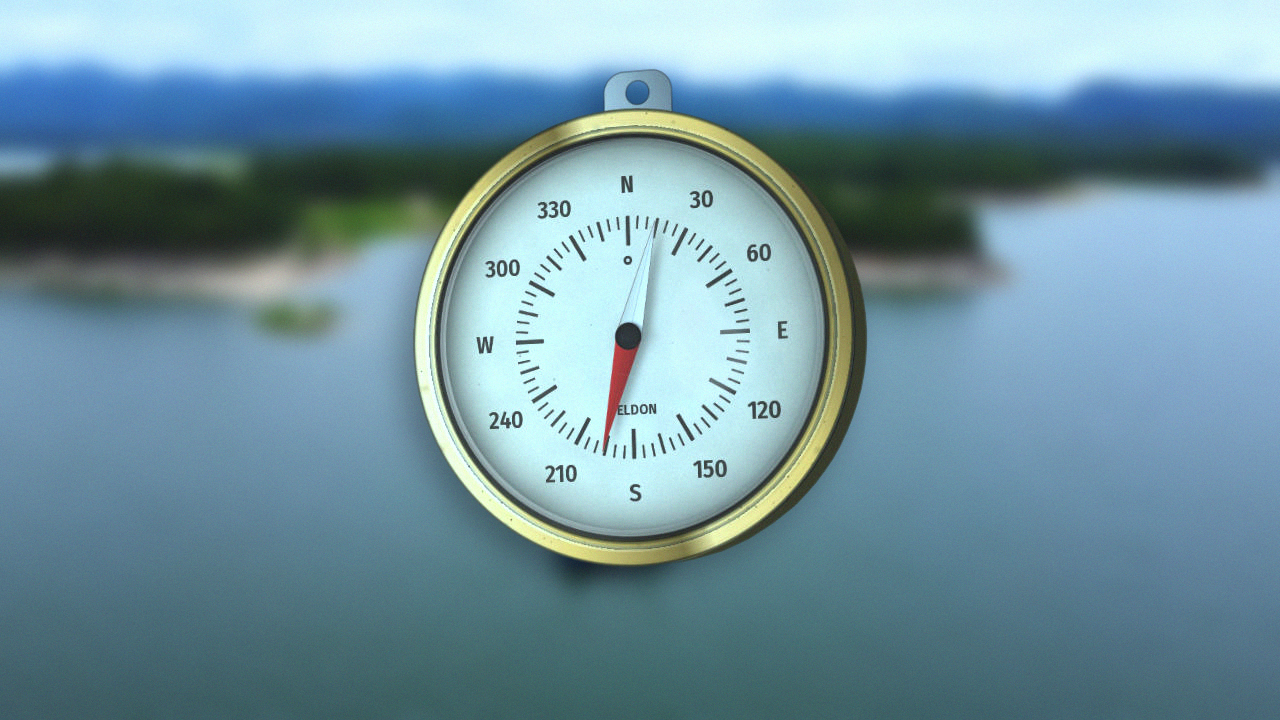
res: 195; °
